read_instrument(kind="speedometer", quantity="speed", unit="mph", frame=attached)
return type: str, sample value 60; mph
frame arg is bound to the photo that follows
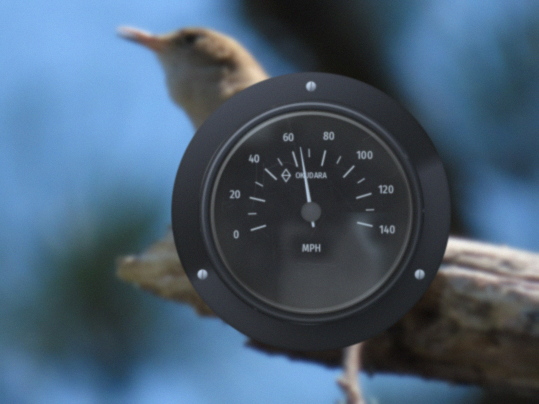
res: 65; mph
